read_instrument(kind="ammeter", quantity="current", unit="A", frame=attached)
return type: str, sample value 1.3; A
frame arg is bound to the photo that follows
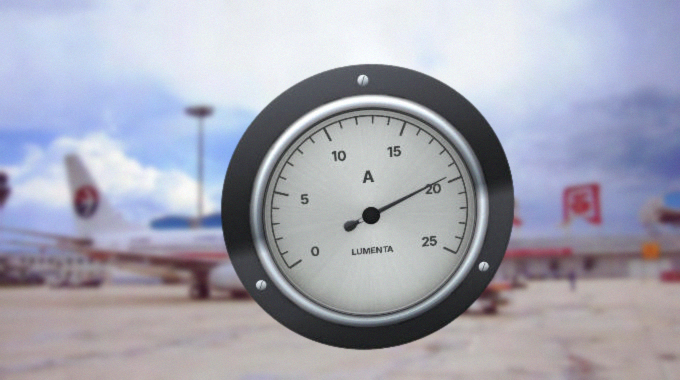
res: 19.5; A
